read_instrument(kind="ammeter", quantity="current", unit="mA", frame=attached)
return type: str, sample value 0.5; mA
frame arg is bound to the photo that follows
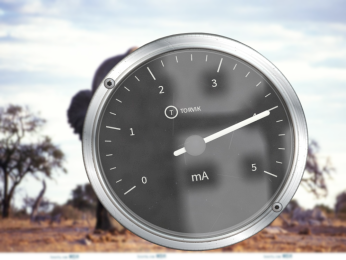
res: 4; mA
